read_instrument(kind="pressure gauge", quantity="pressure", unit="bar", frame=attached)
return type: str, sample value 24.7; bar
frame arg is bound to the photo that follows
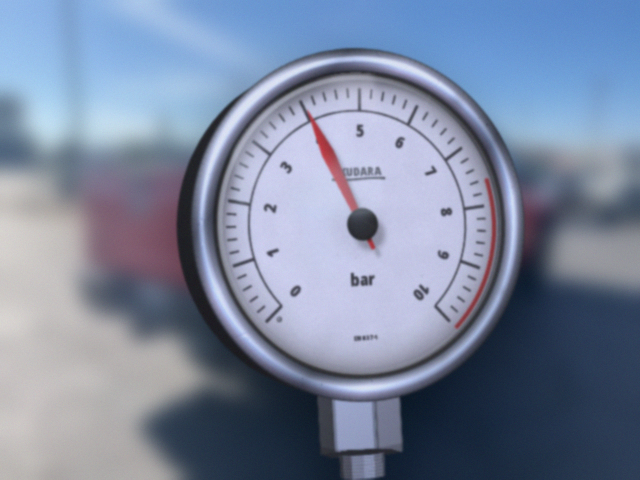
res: 4; bar
